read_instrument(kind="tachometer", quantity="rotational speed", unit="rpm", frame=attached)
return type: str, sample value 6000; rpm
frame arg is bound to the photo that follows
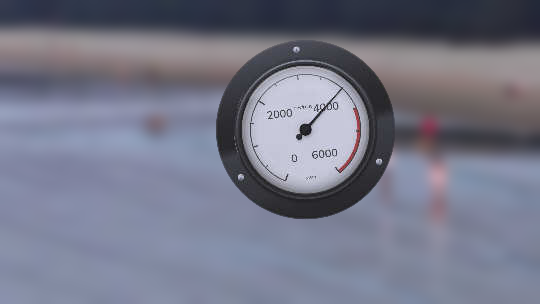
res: 4000; rpm
